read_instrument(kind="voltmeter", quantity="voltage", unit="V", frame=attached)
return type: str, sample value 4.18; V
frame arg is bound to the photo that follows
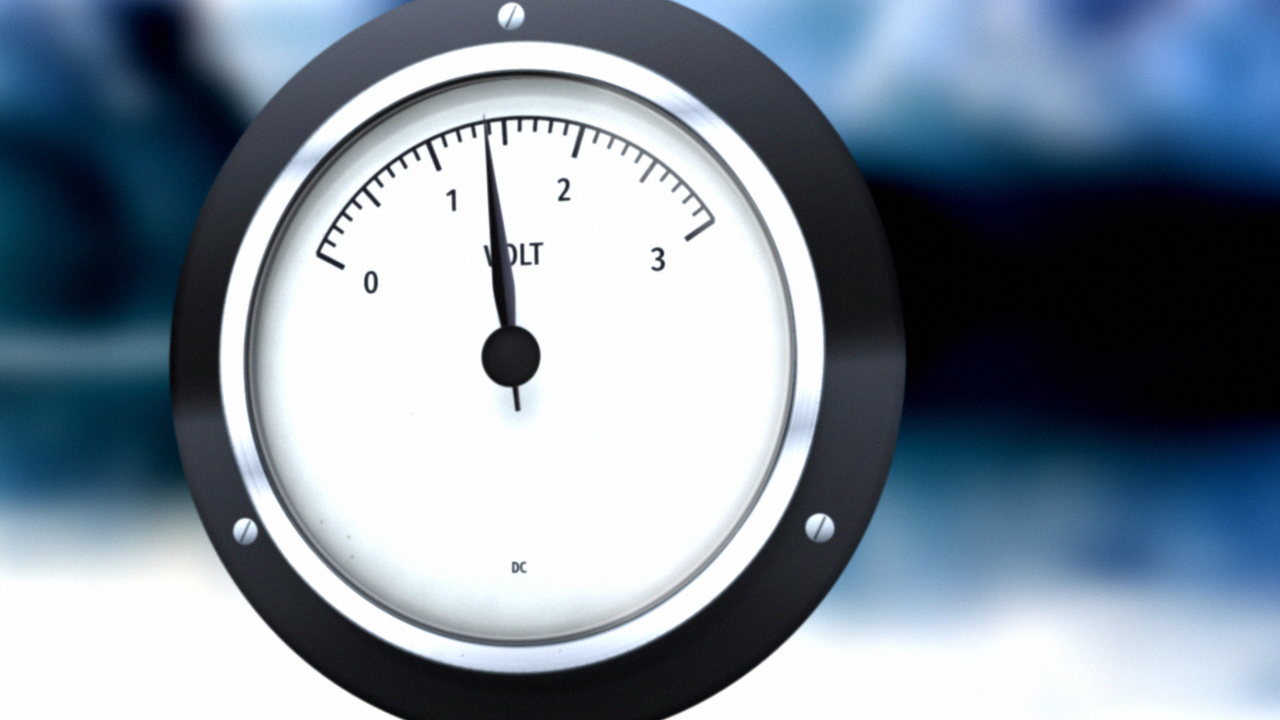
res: 1.4; V
